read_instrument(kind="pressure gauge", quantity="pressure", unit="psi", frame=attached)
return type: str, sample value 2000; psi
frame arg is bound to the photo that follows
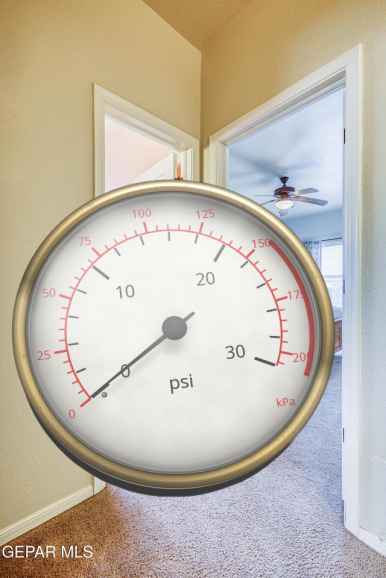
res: 0; psi
